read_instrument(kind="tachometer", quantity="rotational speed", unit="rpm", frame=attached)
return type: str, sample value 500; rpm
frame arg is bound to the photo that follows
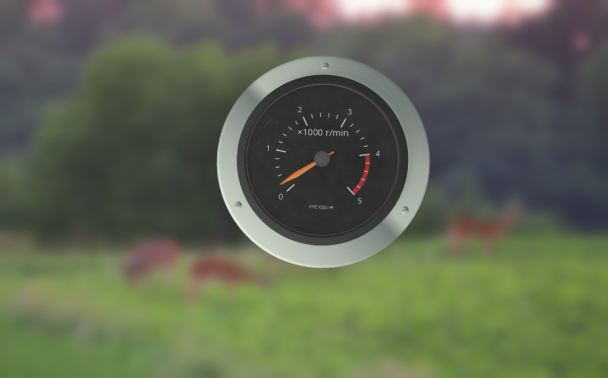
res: 200; rpm
